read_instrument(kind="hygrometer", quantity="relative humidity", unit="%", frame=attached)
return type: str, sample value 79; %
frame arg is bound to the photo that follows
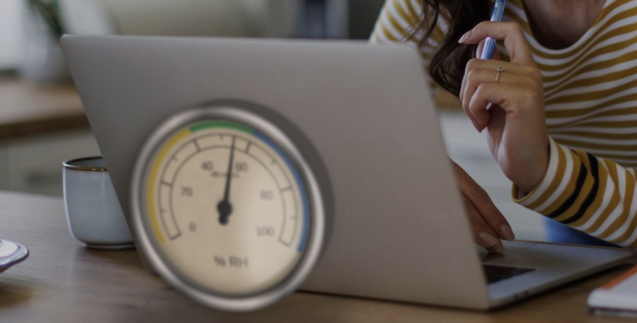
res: 55; %
